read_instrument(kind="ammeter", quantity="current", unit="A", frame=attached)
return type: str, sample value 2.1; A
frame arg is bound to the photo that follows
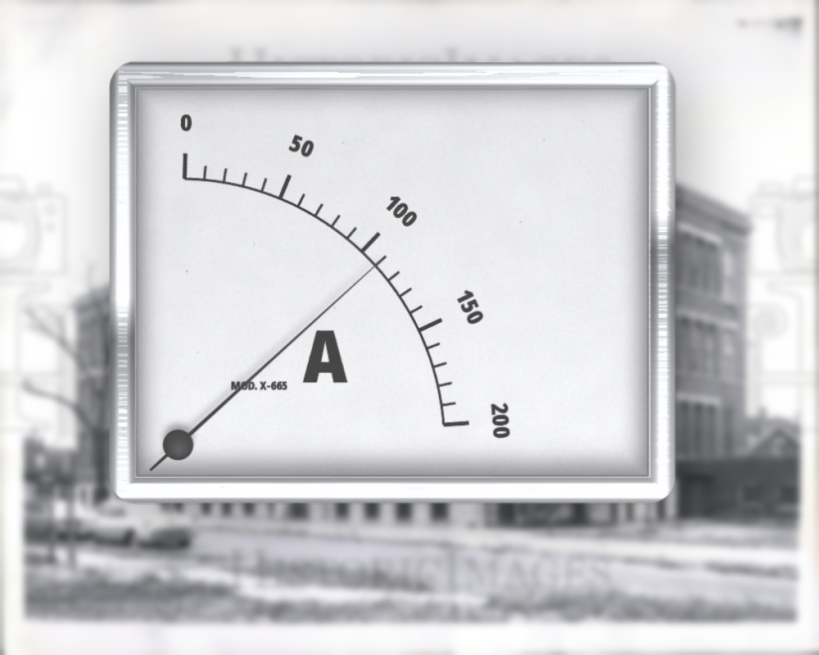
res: 110; A
